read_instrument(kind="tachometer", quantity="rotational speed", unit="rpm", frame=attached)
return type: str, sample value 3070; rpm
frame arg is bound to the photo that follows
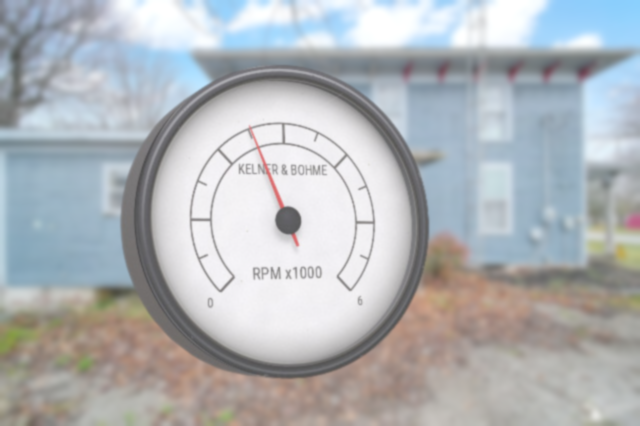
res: 2500; rpm
